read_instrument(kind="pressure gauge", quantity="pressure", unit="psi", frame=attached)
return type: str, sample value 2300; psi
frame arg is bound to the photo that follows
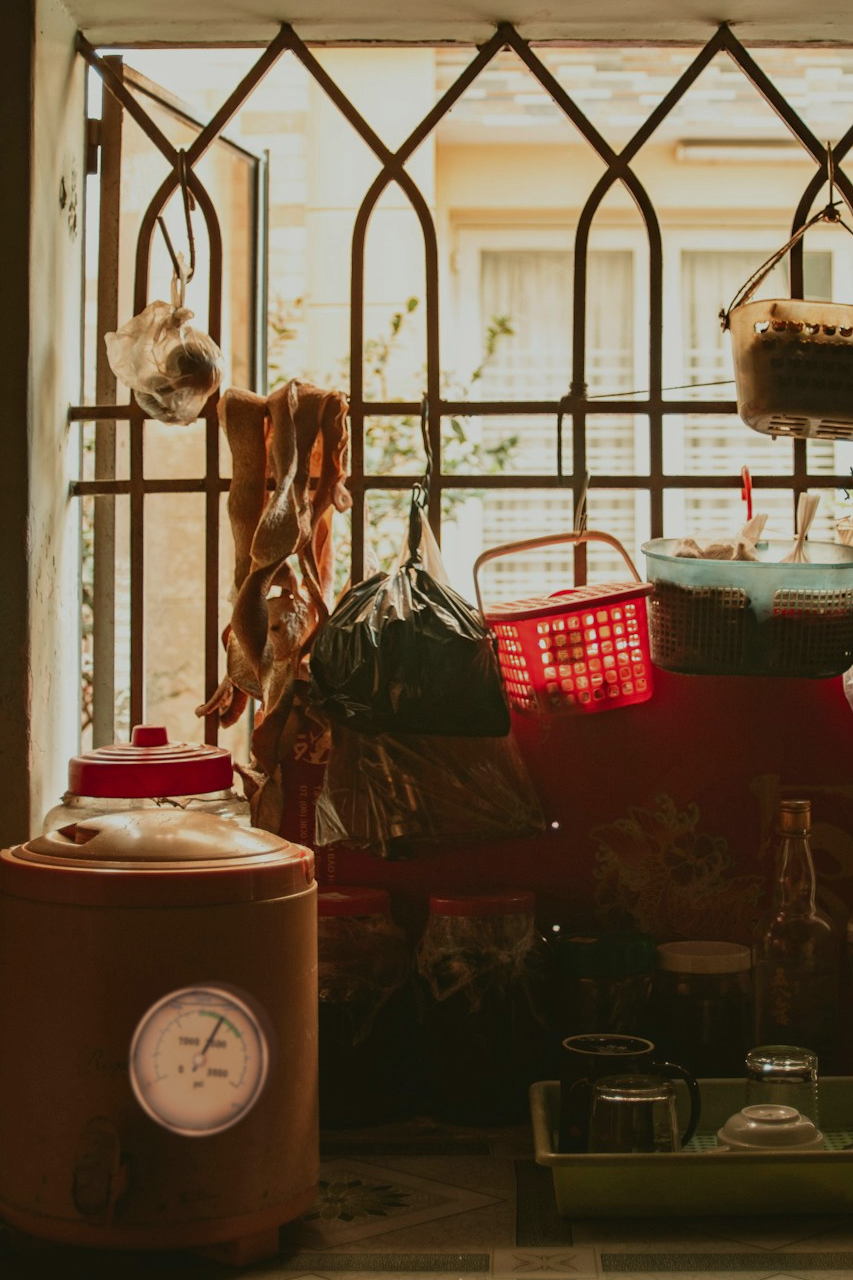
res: 1800; psi
